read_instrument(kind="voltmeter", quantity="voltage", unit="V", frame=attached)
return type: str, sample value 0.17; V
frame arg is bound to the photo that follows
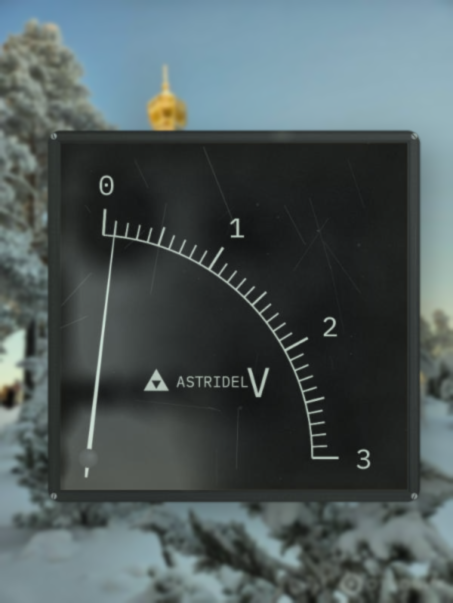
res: 0.1; V
